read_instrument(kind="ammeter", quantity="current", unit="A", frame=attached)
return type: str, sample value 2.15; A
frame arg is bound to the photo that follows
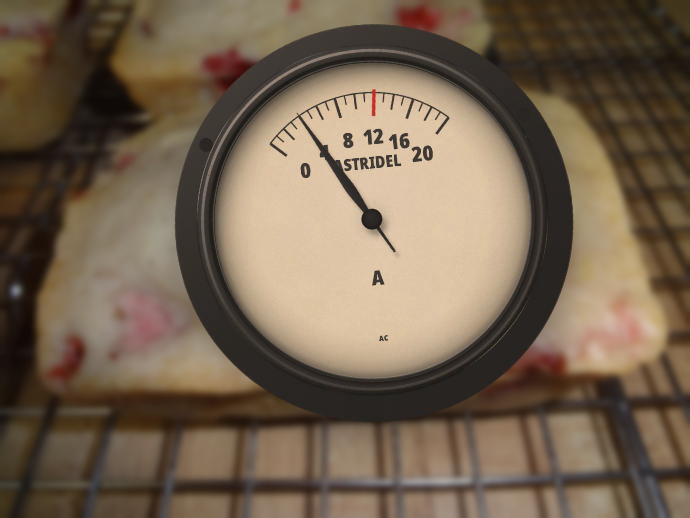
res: 4; A
